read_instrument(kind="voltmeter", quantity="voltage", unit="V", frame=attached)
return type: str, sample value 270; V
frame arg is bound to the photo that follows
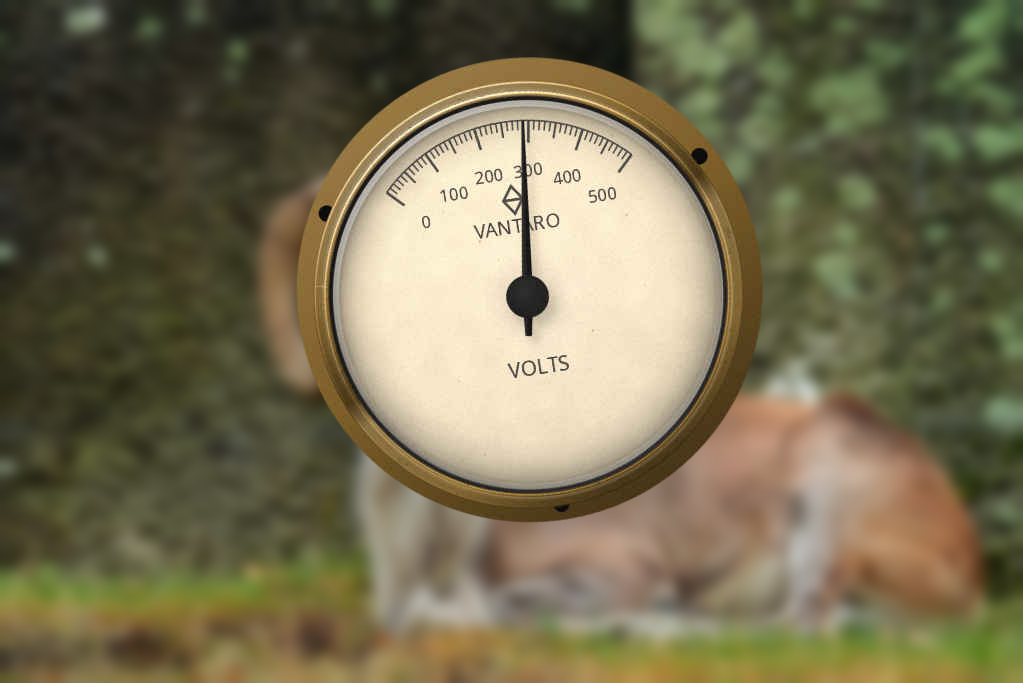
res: 290; V
